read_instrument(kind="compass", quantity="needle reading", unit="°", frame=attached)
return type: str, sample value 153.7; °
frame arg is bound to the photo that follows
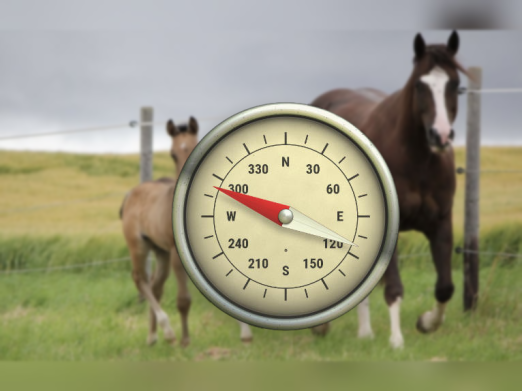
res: 292.5; °
